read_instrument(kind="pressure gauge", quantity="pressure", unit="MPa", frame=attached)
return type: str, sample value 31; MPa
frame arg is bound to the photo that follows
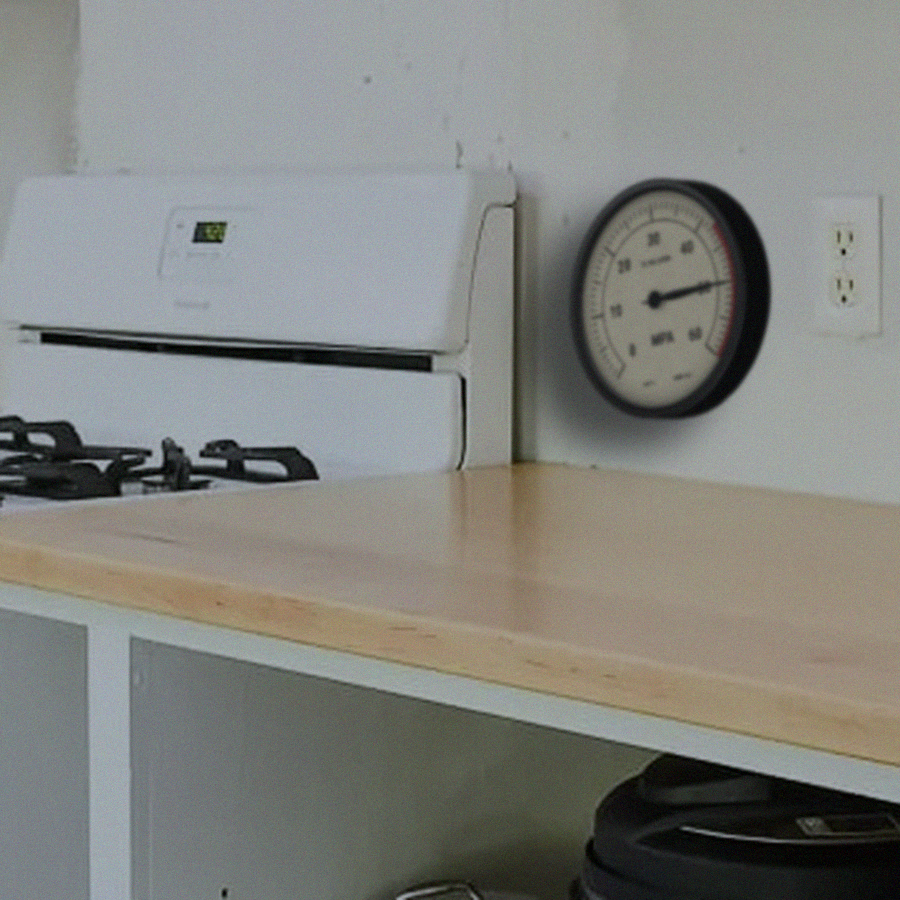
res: 50; MPa
